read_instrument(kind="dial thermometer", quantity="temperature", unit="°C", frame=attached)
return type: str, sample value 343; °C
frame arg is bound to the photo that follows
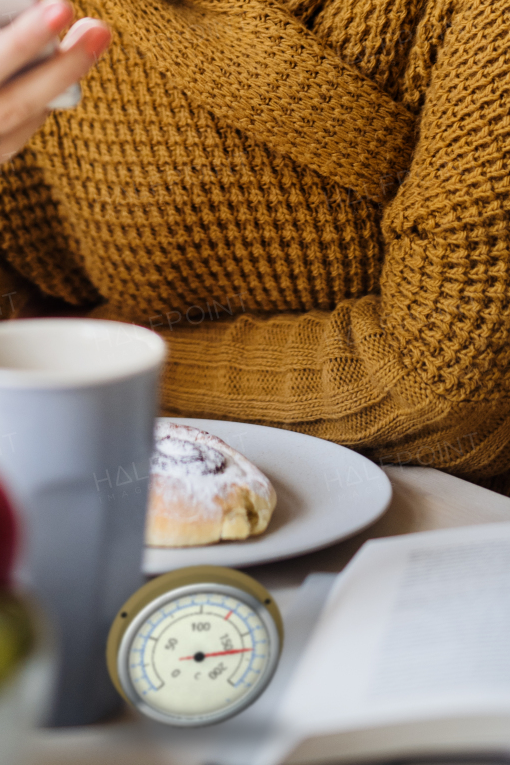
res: 162.5; °C
